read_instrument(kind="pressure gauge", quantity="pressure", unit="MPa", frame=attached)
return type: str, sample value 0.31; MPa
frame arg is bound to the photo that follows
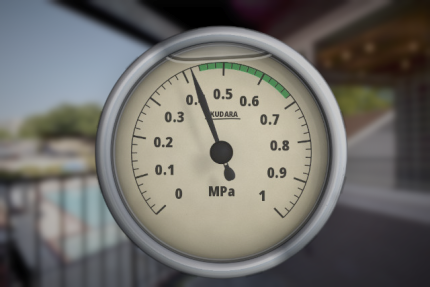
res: 0.42; MPa
